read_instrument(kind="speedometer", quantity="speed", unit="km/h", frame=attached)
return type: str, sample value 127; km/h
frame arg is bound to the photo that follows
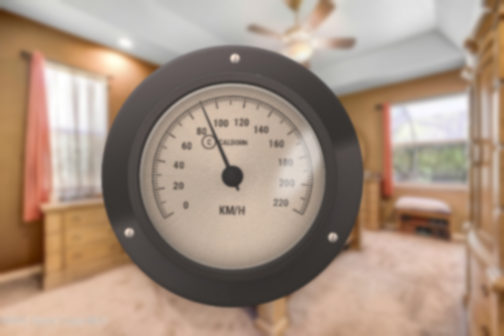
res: 90; km/h
